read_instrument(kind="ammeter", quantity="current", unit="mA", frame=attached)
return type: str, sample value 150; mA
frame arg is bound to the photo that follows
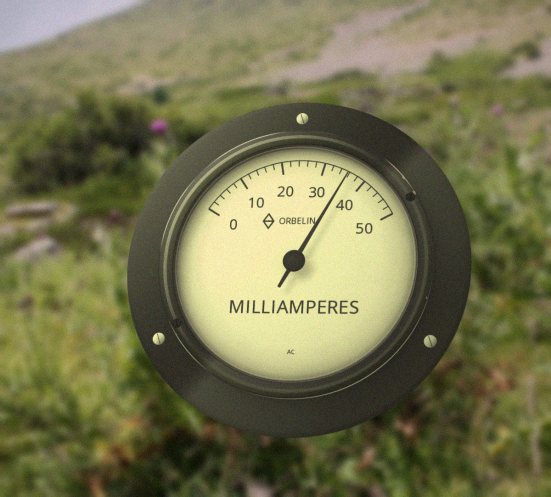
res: 36; mA
